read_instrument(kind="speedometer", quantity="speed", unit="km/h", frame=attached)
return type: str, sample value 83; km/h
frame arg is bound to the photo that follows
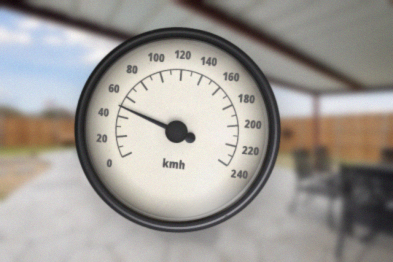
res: 50; km/h
